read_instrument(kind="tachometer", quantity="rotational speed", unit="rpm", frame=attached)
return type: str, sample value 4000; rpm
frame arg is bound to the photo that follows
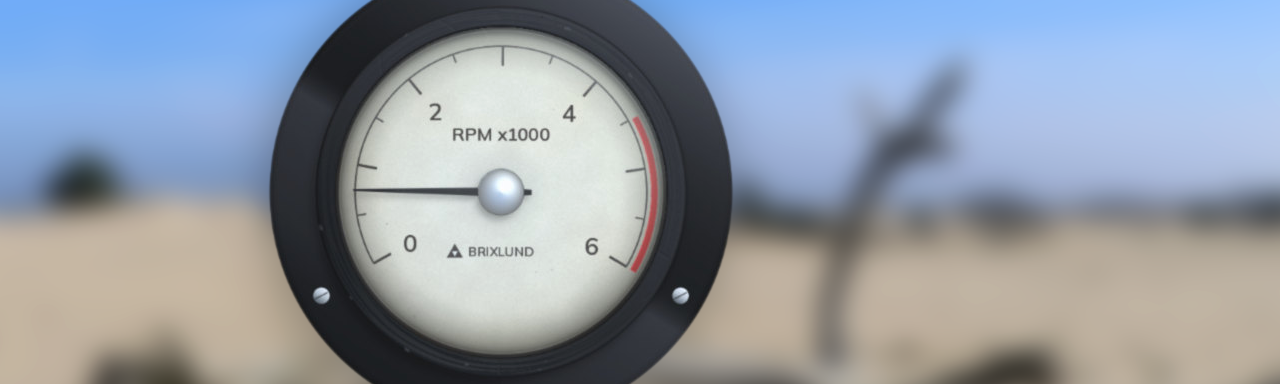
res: 750; rpm
